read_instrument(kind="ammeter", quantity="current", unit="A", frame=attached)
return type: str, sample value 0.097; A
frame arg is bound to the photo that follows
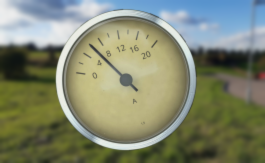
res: 6; A
